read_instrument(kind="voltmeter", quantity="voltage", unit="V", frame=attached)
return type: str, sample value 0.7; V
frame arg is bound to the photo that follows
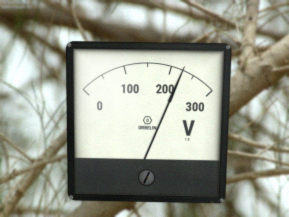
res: 225; V
